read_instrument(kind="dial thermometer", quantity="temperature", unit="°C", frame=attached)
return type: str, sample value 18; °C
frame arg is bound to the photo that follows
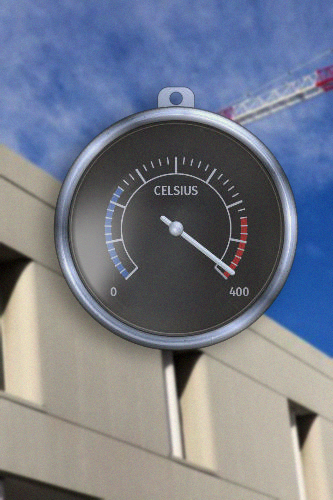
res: 390; °C
